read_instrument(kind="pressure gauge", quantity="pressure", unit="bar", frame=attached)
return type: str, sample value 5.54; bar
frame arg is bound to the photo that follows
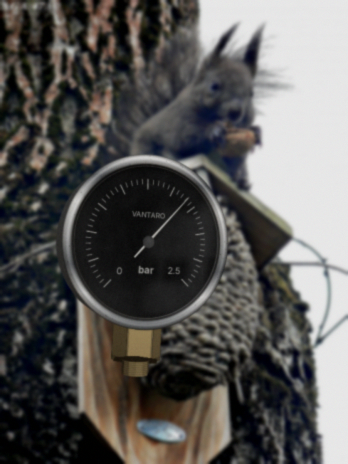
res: 1.65; bar
